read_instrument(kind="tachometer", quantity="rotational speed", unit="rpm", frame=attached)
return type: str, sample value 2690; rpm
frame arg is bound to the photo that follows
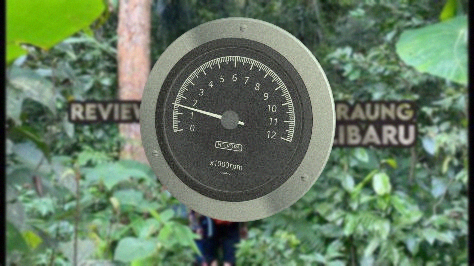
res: 1500; rpm
